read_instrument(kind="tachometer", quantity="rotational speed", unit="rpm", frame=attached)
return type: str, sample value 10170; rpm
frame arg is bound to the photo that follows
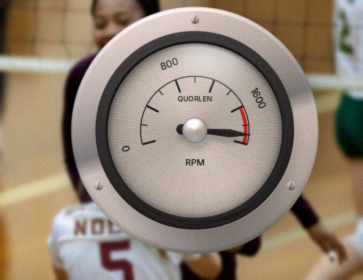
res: 1900; rpm
